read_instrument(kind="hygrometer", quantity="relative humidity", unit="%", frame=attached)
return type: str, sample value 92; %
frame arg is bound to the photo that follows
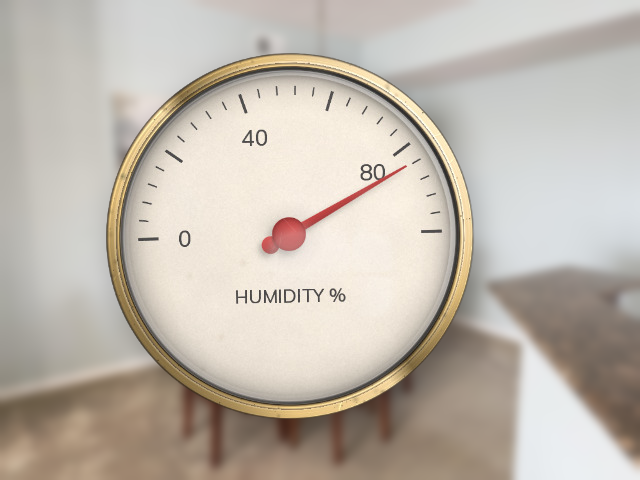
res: 84; %
